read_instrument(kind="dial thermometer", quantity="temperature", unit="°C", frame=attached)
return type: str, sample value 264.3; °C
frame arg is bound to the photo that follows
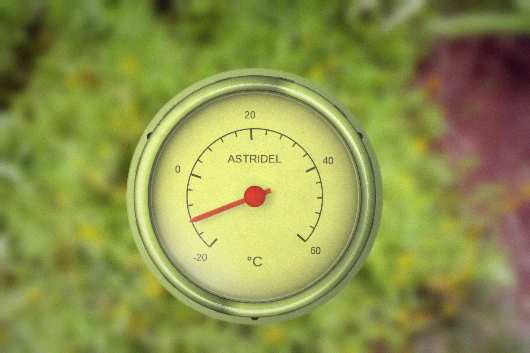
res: -12; °C
